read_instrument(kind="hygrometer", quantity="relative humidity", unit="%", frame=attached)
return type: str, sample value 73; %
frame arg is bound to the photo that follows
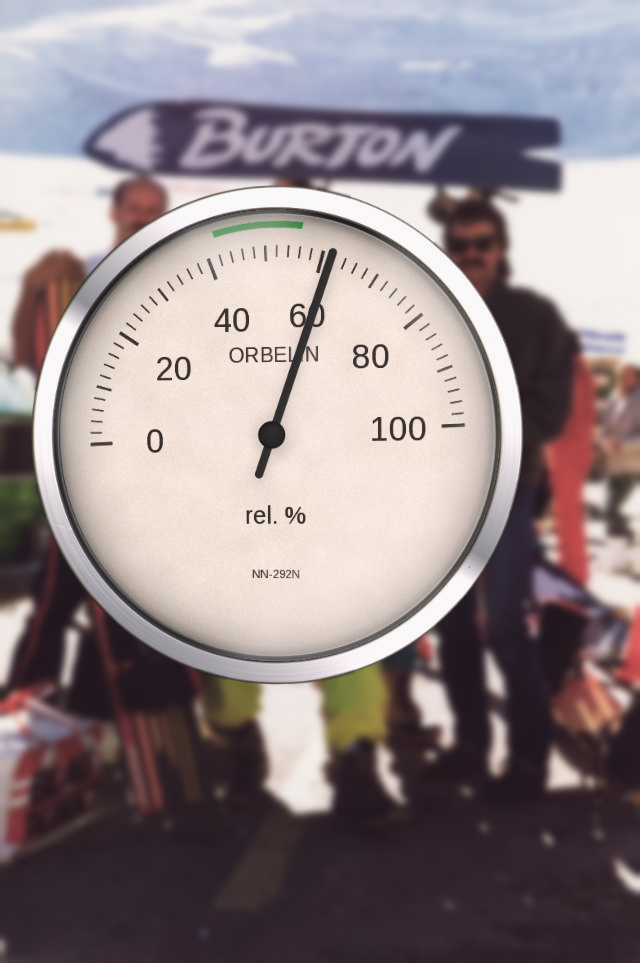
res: 62; %
